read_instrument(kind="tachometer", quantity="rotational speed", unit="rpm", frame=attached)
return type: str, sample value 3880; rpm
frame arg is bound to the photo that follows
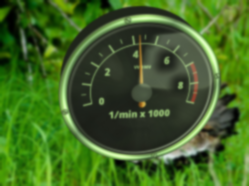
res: 4250; rpm
